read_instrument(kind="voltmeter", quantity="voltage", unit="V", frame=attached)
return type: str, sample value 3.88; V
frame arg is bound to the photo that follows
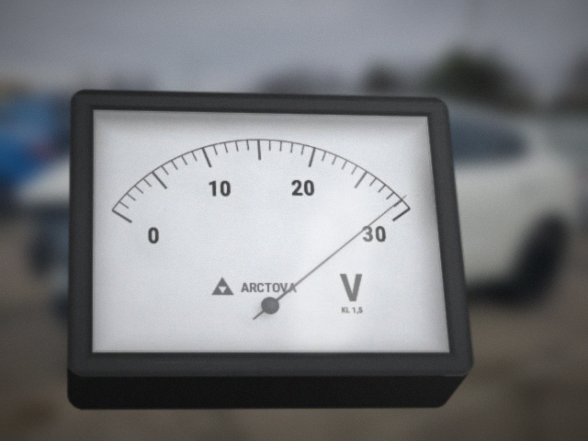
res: 29; V
